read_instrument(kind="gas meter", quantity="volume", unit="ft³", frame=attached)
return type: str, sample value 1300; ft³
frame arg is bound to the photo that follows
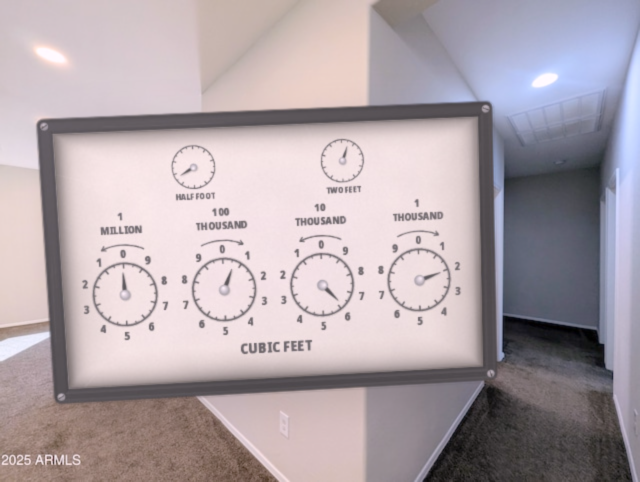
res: 6200; ft³
